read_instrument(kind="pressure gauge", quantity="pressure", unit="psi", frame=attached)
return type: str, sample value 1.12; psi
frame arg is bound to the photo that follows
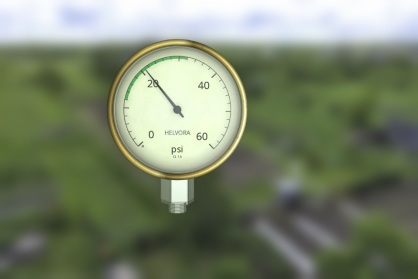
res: 21; psi
